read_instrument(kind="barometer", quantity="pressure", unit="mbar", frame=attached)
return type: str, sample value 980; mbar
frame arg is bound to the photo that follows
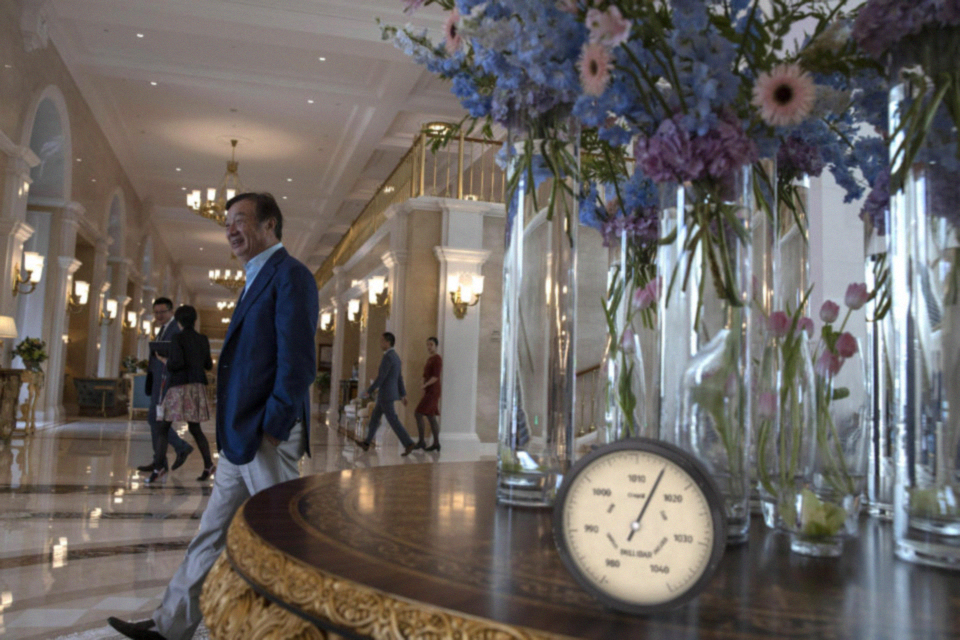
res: 1015; mbar
